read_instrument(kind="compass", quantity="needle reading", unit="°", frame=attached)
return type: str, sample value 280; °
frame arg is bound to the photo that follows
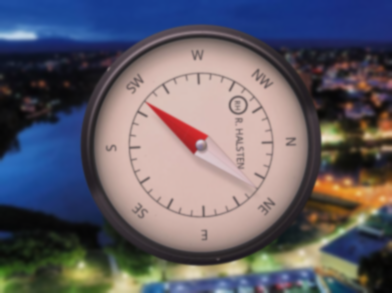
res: 220; °
